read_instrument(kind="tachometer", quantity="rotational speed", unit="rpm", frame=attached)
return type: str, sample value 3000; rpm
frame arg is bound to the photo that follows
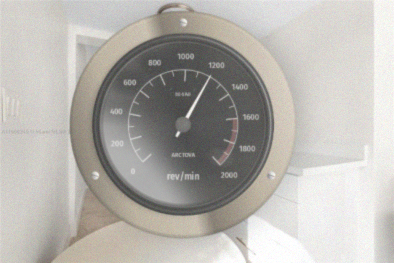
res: 1200; rpm
